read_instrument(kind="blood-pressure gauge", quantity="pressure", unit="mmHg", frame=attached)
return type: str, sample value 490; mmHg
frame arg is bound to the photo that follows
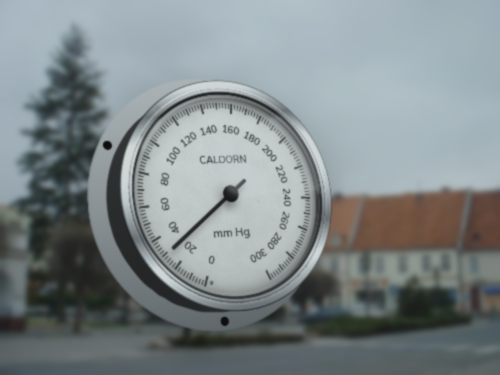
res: 30; mmHg
